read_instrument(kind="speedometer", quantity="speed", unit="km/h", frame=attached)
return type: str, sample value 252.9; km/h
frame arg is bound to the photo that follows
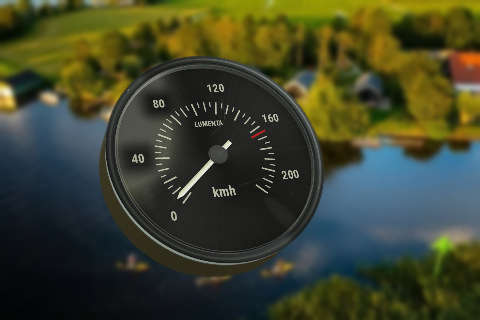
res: 5; km/h
